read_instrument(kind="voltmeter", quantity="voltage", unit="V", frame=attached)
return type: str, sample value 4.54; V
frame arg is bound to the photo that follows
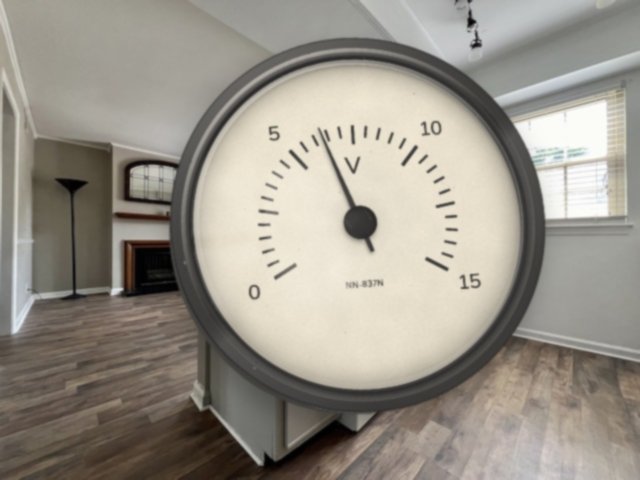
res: 6.25; V
